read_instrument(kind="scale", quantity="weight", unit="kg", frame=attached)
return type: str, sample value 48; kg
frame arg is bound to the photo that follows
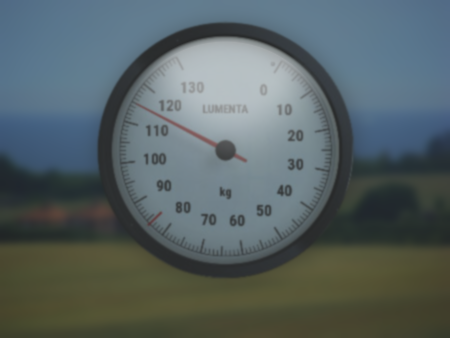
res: 115; kg
